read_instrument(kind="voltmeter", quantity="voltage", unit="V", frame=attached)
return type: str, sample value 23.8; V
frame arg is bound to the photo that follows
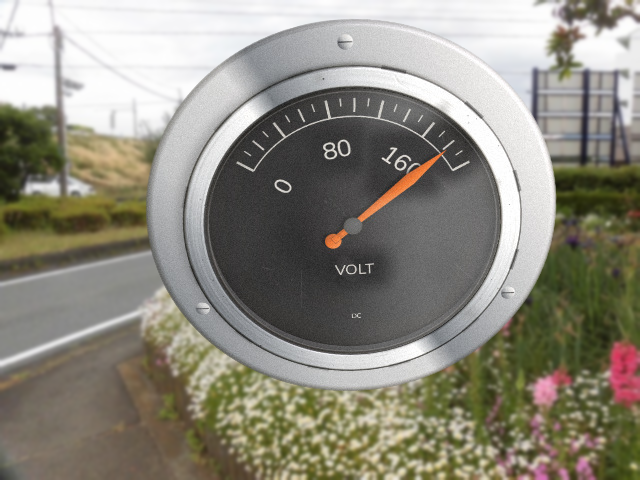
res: 180; V
